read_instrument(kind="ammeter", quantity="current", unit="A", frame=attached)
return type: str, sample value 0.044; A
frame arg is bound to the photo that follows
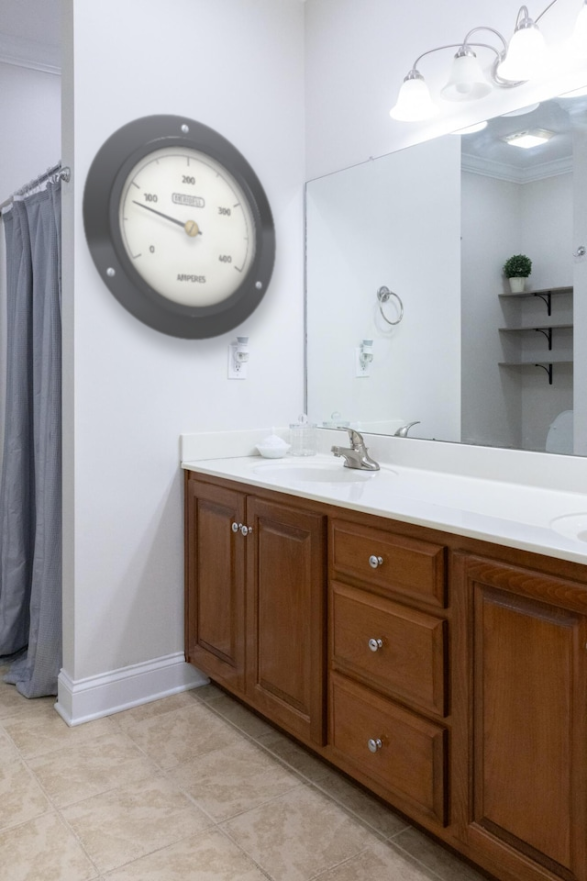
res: 75; A
